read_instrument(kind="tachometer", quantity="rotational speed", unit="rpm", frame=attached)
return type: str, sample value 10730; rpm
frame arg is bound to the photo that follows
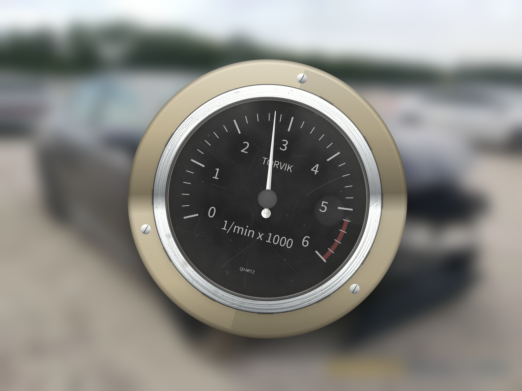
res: 2700; rpm
